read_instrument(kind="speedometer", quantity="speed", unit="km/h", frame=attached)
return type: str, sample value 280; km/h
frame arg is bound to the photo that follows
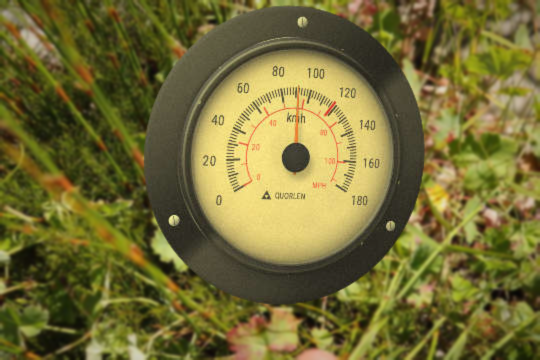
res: 90; km/h
